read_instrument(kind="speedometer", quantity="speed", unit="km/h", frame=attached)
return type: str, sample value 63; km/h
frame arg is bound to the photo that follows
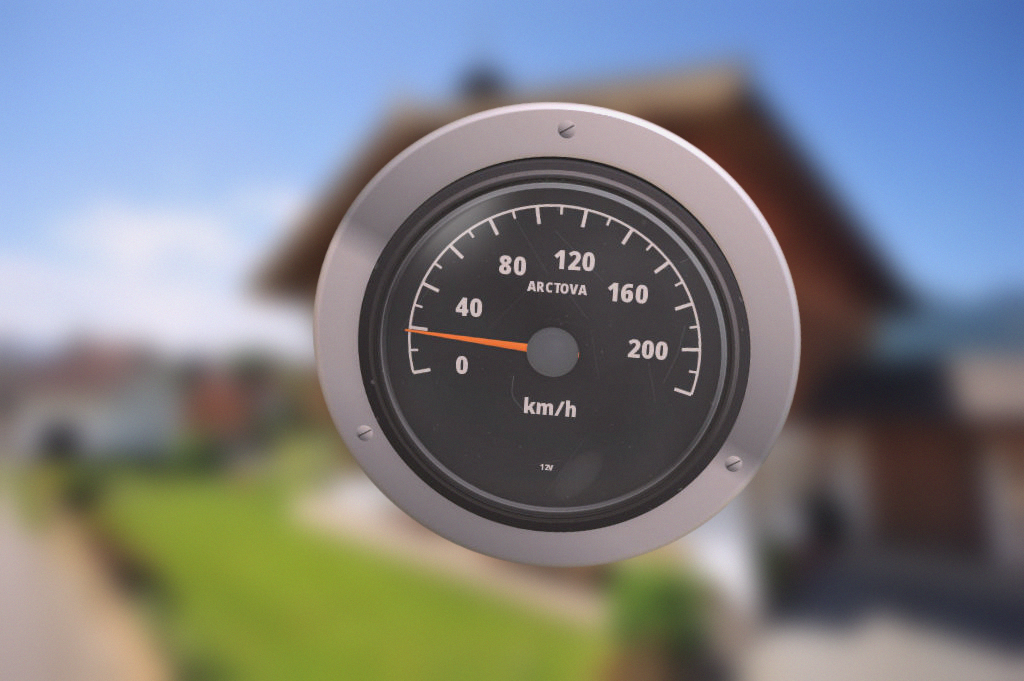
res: 20; km/h
